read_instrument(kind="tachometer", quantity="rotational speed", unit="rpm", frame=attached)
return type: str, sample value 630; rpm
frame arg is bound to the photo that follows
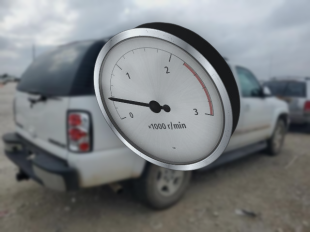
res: 400; rpm
